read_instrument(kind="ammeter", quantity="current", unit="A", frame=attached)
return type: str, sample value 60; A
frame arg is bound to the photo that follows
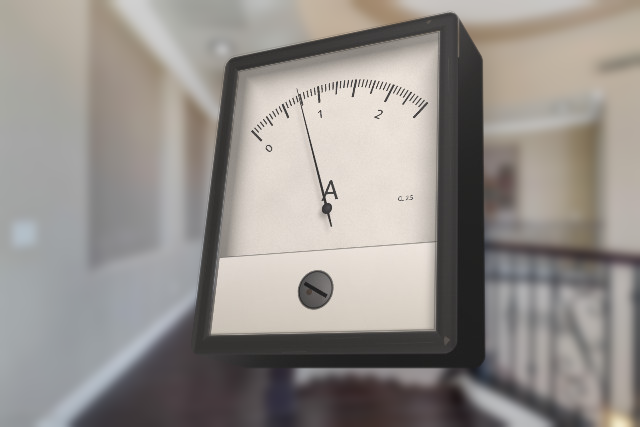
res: 0.75; A
